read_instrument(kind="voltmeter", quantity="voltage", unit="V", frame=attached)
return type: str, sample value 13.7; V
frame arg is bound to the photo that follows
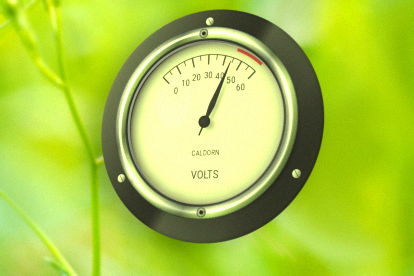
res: 45; V
